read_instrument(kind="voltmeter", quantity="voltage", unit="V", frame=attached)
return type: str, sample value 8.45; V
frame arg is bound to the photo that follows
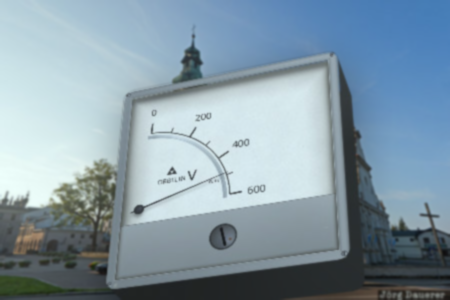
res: 500; V
